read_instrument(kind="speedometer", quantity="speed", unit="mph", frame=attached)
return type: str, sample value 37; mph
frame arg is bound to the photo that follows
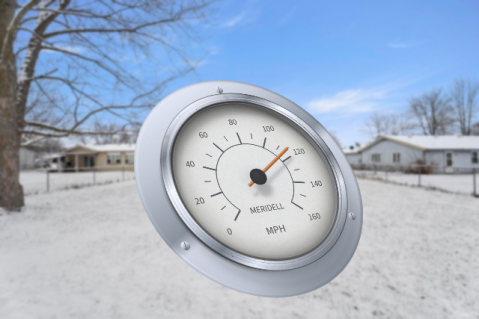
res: 115; mph
